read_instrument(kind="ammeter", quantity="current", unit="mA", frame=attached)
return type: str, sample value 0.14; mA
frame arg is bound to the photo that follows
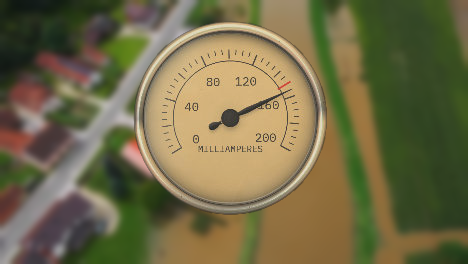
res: 155; mA
